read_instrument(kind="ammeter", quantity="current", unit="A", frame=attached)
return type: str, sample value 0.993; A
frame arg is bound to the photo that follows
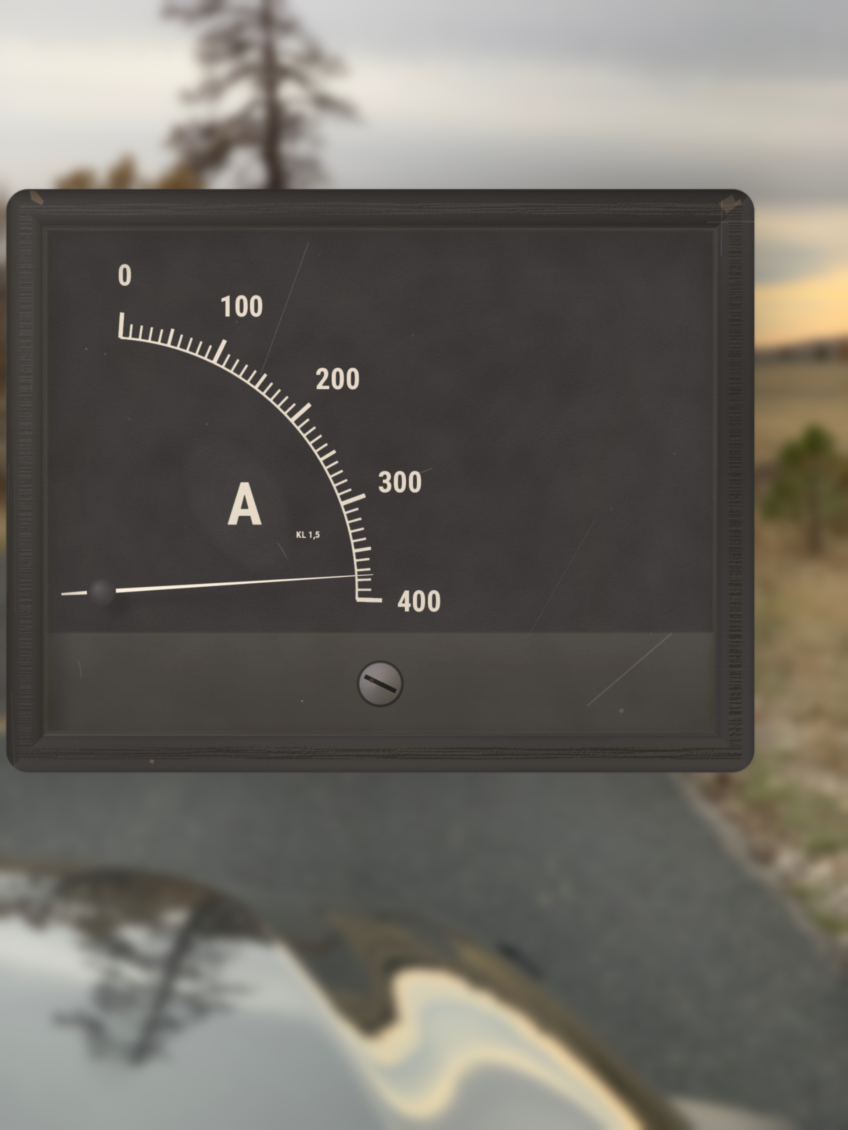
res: 375; A
